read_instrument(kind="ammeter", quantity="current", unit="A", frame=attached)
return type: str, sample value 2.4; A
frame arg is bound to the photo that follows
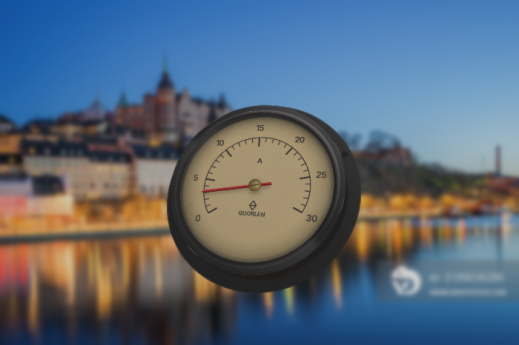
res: 3; A
